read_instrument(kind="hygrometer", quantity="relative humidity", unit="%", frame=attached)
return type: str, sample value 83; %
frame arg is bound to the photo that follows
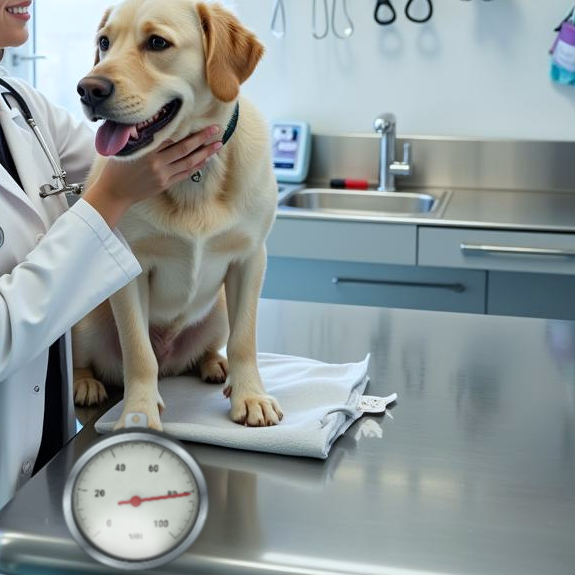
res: 80; %
